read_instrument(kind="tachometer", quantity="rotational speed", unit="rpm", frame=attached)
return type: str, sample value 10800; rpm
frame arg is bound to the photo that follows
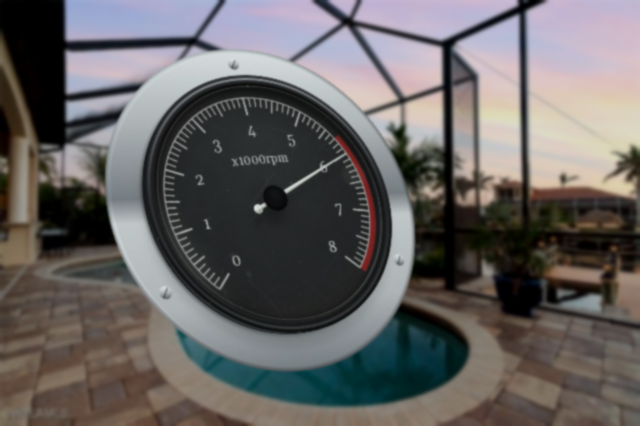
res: 6000; rpm
